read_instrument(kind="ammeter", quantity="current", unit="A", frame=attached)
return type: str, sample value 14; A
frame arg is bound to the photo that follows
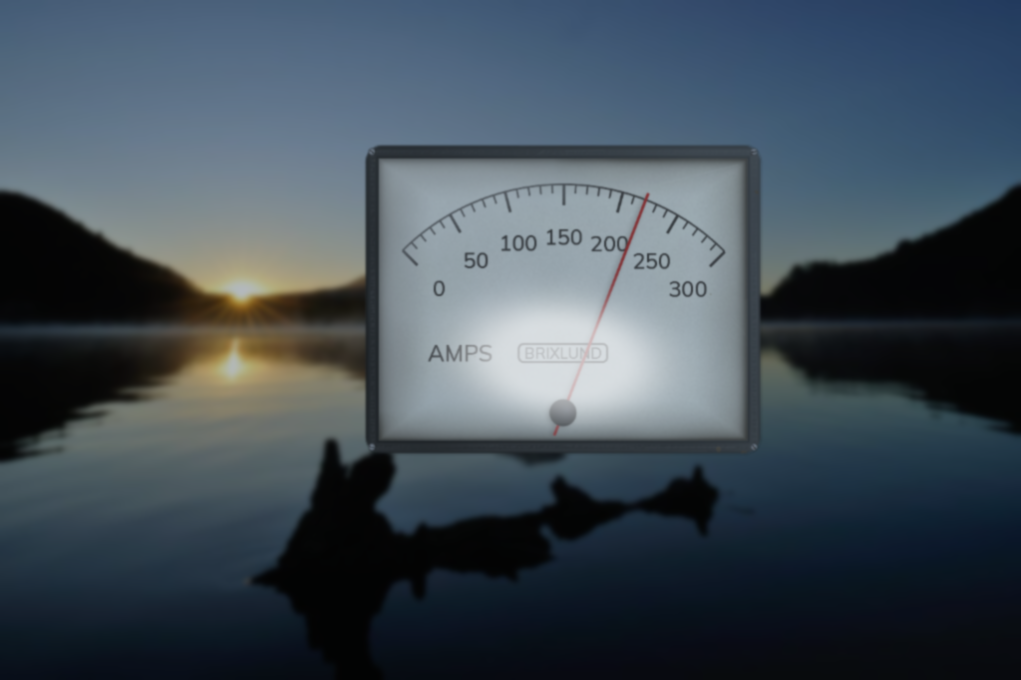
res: 220; A
